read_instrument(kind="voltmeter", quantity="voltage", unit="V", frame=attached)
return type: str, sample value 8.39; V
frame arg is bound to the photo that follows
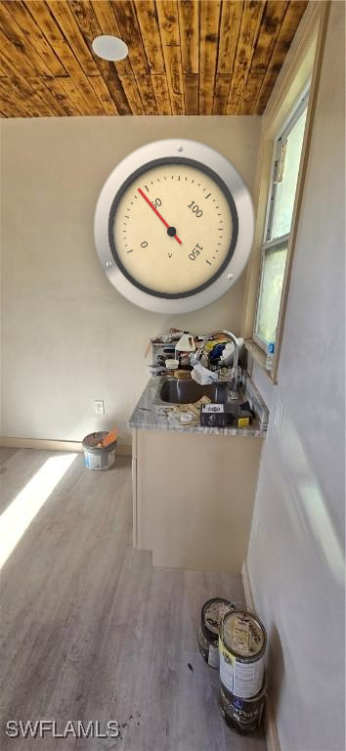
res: 45; V
